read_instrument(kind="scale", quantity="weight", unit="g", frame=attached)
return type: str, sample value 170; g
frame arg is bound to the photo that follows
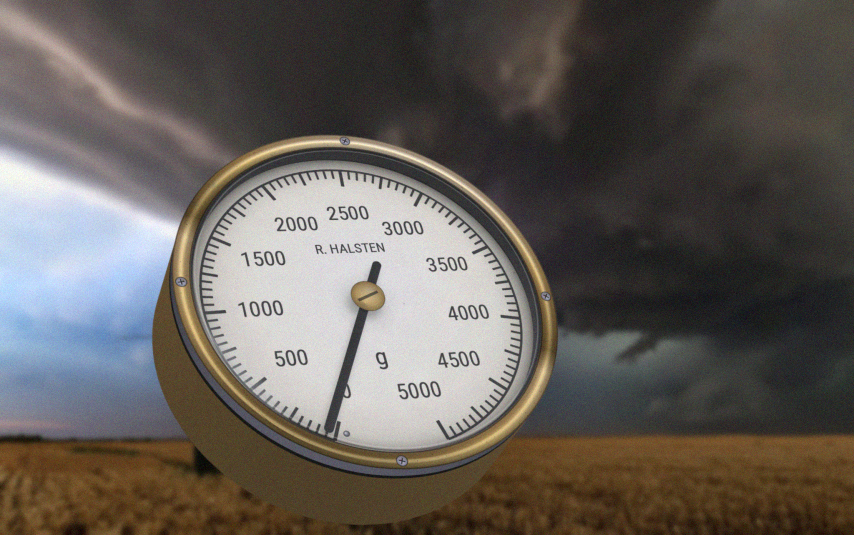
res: 50; g
